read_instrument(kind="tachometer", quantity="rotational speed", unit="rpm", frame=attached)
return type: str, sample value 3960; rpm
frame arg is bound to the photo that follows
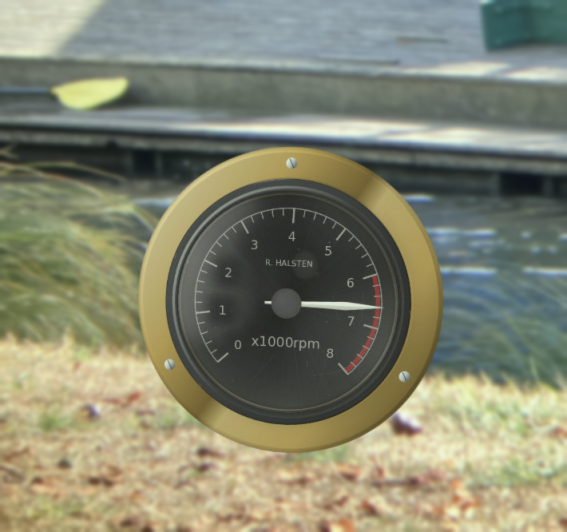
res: 6600; rpm
